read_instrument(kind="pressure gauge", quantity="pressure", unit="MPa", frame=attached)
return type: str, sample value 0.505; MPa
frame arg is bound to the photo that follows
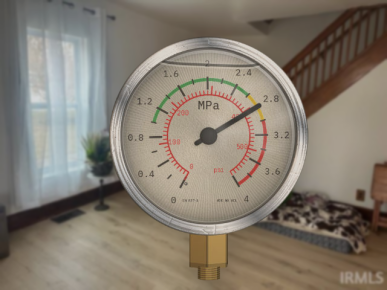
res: 2.8; MPa
